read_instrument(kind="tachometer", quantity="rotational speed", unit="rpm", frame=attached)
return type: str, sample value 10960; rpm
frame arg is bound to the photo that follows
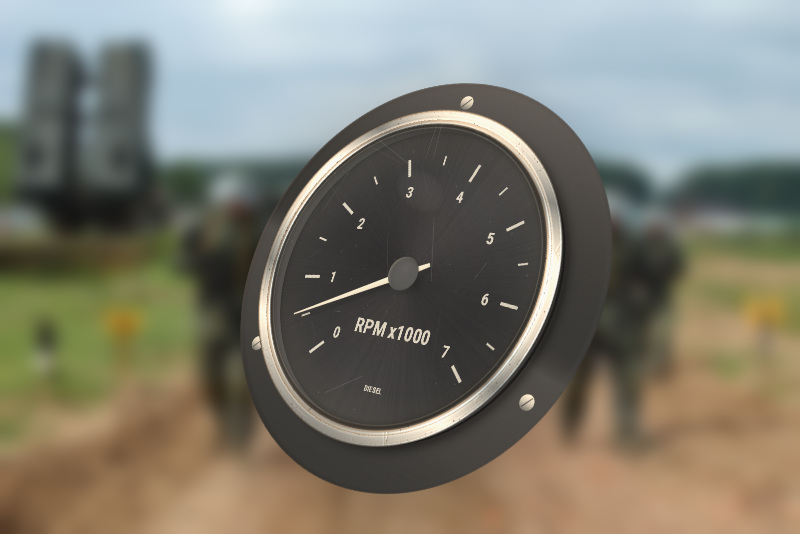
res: 500; rpm
